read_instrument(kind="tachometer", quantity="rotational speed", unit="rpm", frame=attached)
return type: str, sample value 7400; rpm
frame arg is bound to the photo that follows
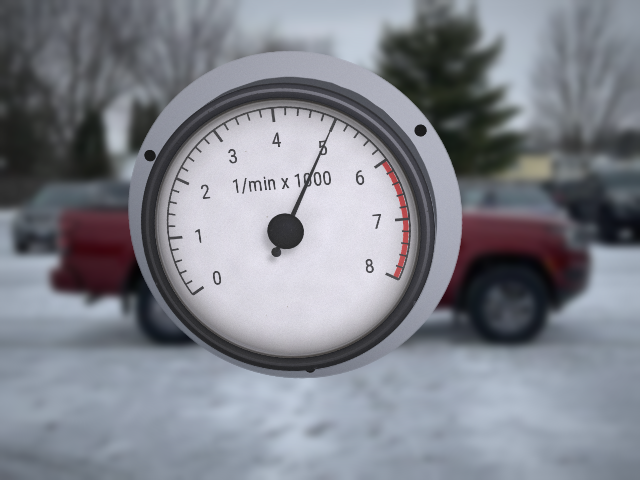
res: 5000; rpm
